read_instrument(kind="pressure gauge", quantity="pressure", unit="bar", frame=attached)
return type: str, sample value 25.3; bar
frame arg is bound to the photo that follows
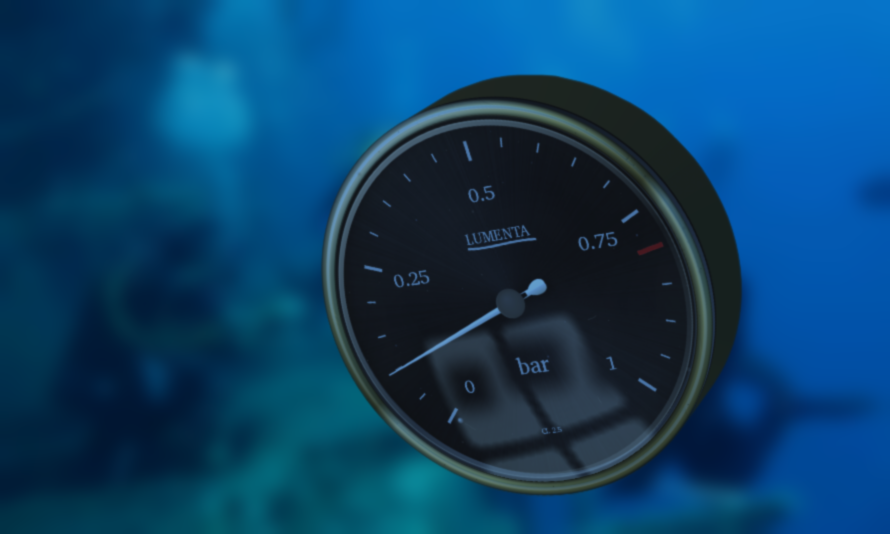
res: 0.1; bar
